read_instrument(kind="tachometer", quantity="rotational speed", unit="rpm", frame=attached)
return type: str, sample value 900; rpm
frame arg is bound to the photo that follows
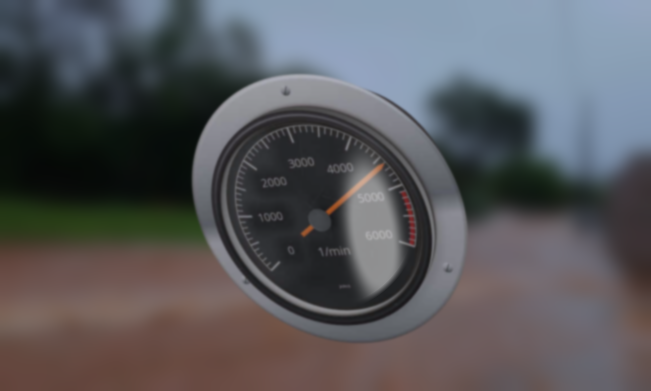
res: 4600; rpm
